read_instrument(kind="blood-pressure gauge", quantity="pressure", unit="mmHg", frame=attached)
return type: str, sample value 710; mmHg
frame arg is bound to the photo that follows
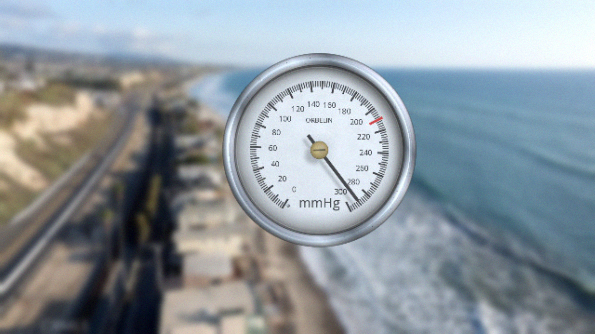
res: 290; mmHg
